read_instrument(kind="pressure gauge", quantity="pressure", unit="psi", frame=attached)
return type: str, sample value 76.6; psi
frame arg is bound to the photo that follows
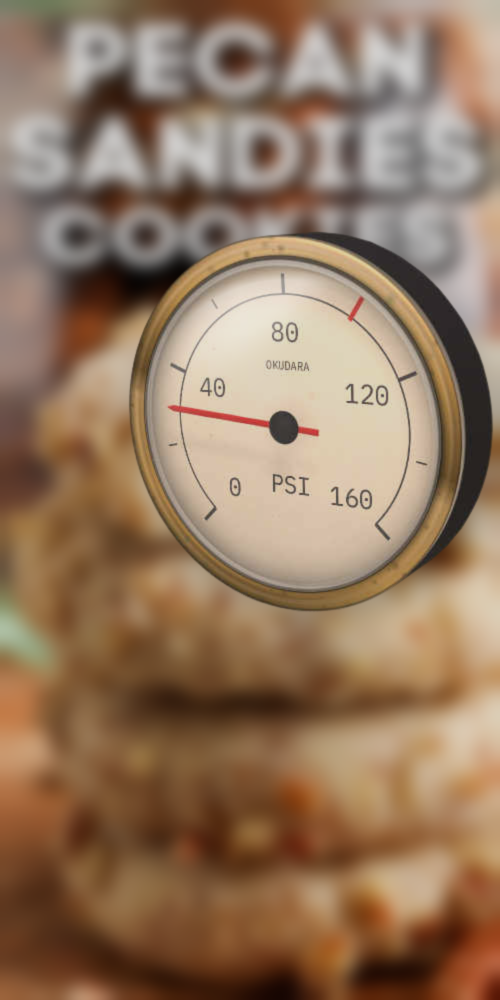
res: 30; psi
